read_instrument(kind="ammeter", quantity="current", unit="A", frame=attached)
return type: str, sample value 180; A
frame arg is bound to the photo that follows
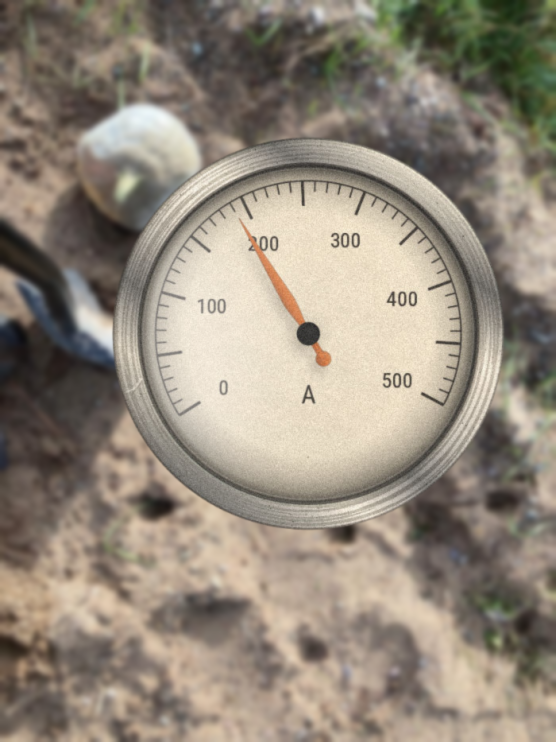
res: 190; A
